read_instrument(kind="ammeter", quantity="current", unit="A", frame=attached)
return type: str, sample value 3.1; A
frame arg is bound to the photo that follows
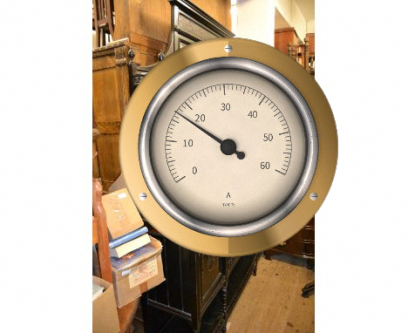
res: 17; A
